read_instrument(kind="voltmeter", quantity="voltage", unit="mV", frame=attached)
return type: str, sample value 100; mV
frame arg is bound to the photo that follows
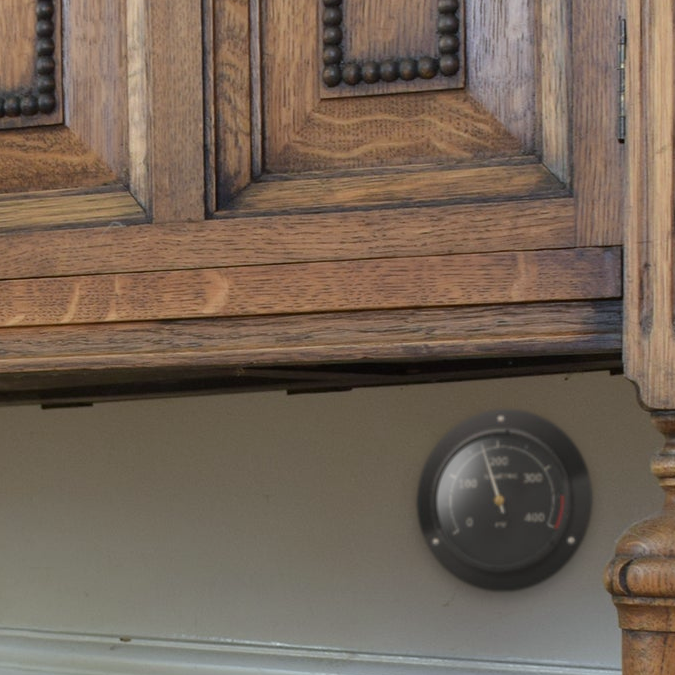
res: 175; mV
